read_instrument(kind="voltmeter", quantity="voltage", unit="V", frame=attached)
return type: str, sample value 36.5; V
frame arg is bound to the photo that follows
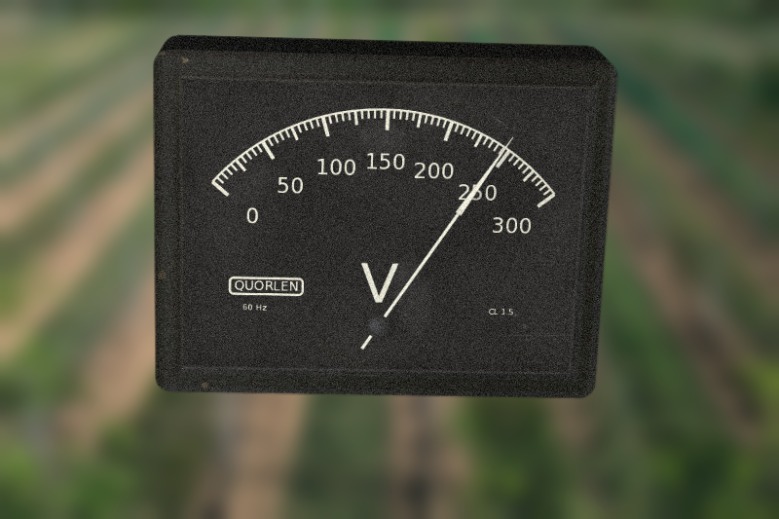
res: 245; V
